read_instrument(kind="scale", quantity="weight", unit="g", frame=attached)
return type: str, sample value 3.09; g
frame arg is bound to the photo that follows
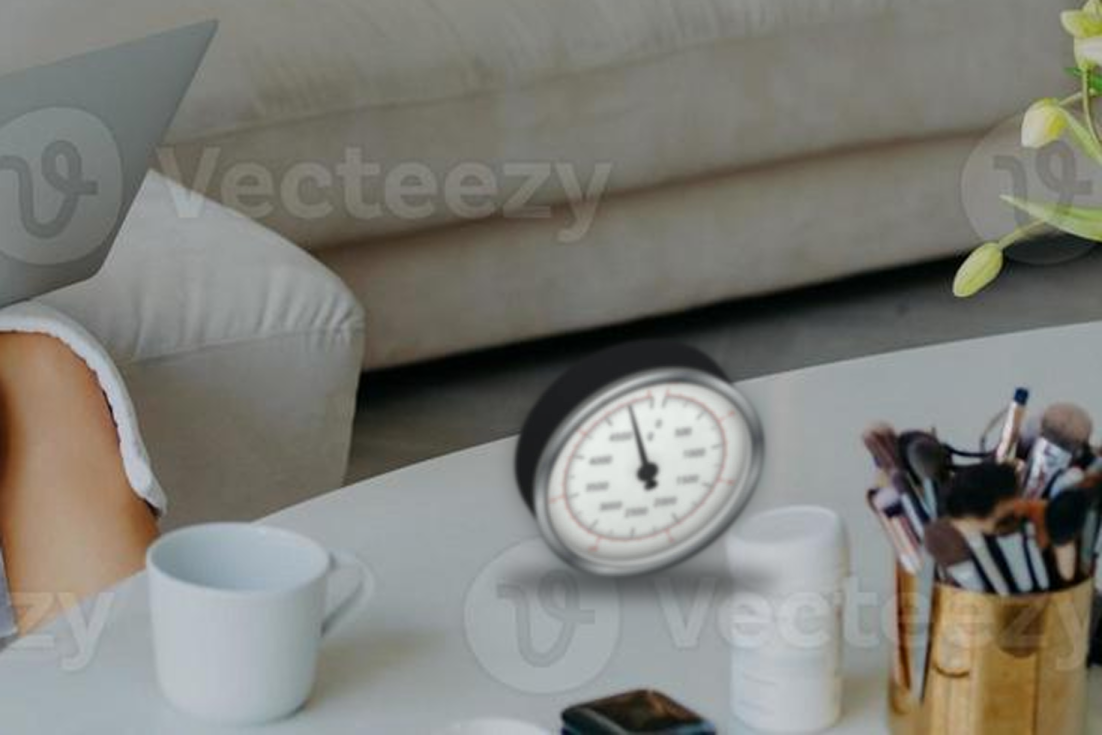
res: 4750; g
